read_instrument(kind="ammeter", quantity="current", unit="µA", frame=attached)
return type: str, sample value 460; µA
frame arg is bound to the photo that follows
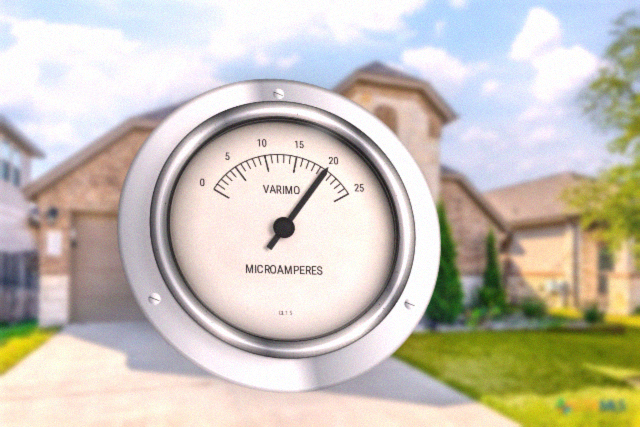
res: 20; µA
